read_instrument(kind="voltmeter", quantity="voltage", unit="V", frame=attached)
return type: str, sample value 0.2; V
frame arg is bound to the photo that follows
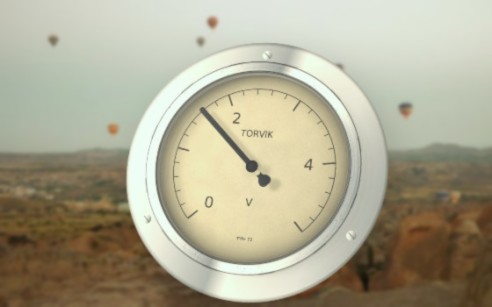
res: 1.6; V
